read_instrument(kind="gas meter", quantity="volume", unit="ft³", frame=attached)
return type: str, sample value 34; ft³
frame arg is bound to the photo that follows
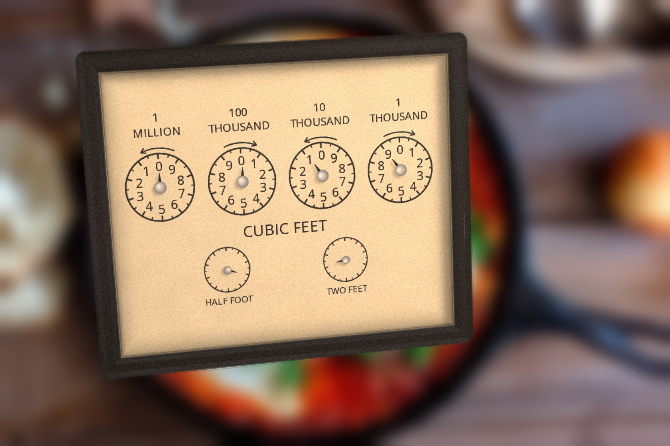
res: 900; ft³
